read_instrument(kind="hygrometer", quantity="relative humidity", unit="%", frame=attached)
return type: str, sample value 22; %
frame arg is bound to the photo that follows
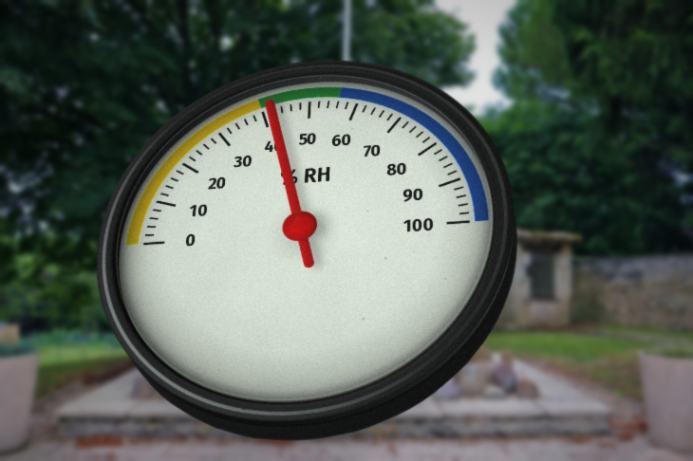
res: 42; %
